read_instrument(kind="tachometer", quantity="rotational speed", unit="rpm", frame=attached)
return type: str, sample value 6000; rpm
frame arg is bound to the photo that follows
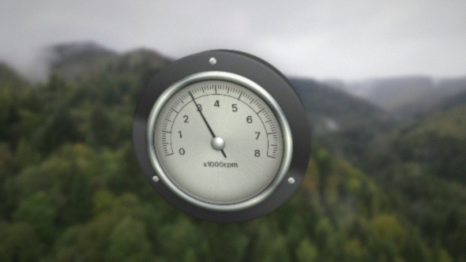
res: 3000; rpm
